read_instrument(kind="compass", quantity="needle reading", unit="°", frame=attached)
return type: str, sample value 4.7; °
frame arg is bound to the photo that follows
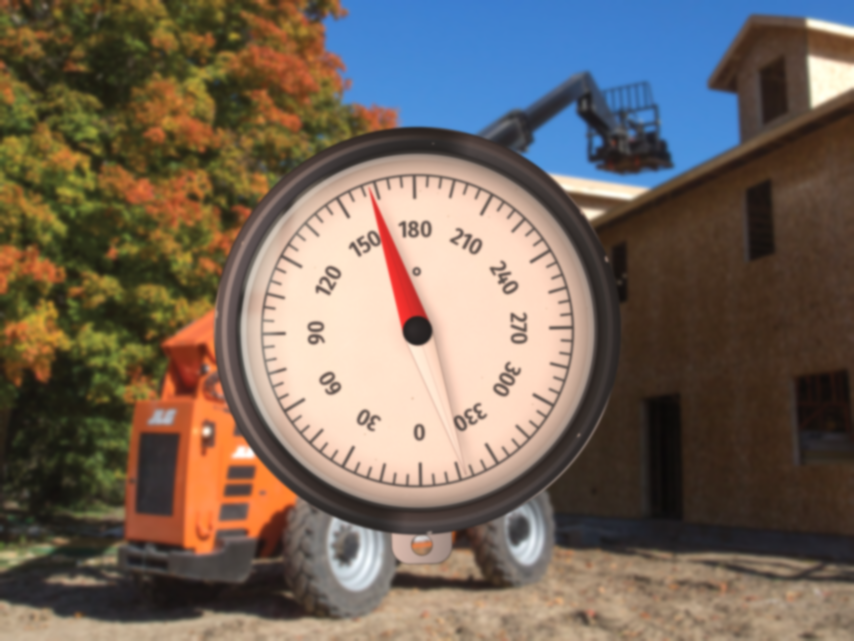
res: 162.5; °
